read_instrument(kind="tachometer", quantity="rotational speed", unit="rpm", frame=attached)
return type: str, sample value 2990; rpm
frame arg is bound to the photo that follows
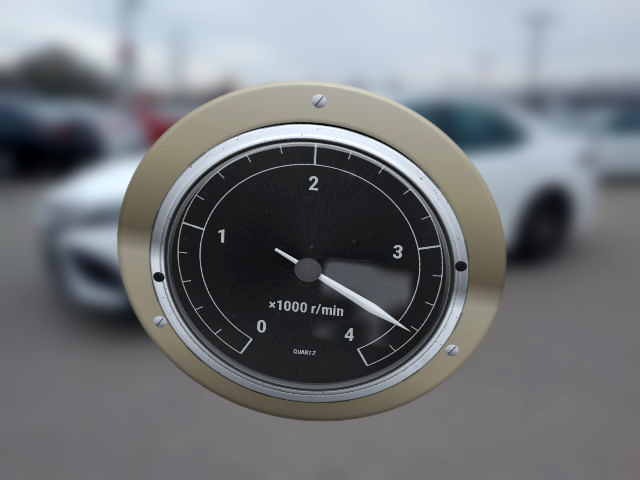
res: 3600; rpm
